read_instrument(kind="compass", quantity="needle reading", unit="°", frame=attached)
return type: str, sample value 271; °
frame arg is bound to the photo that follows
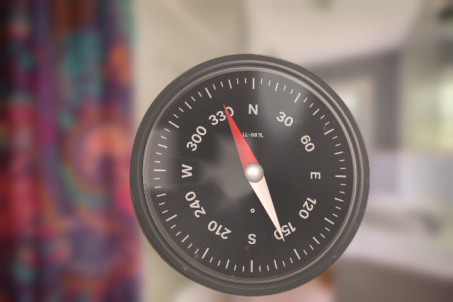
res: 335; °
